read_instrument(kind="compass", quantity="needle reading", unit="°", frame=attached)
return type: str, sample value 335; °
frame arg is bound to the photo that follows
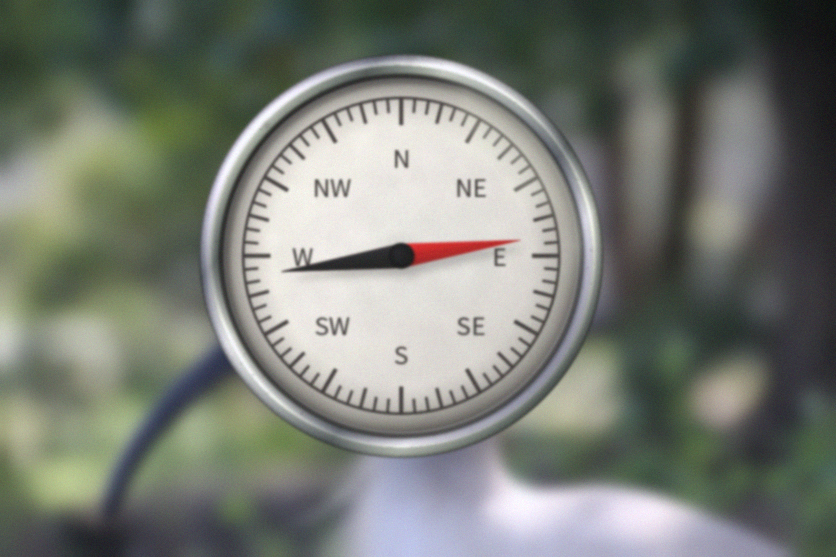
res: 82.5; °
